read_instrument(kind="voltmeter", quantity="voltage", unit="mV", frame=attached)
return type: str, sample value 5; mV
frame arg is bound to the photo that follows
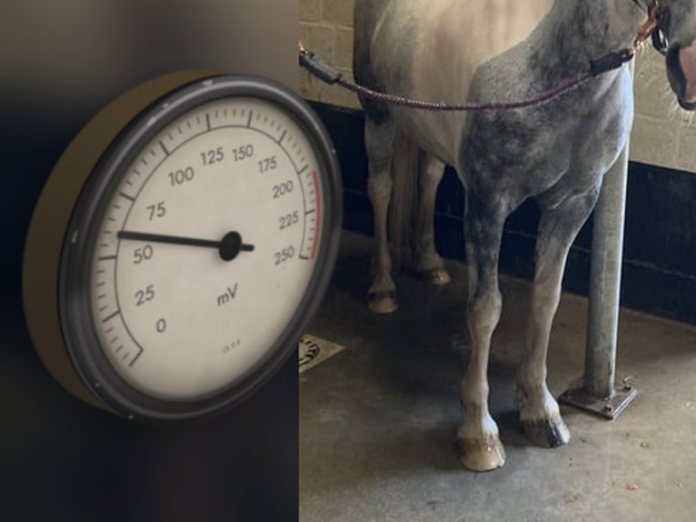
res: 60; mV
